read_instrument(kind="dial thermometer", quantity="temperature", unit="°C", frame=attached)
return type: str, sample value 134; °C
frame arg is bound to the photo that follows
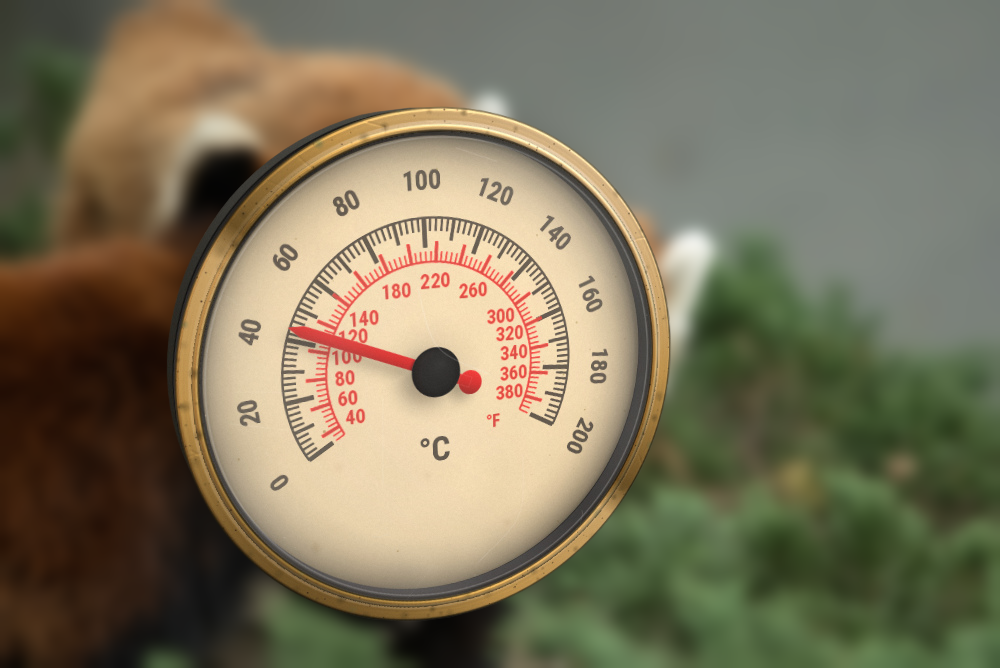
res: 44; °C
